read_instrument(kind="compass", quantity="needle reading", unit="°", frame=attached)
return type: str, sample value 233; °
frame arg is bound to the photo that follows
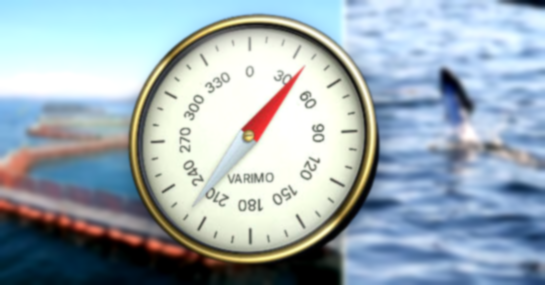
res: 40; °
